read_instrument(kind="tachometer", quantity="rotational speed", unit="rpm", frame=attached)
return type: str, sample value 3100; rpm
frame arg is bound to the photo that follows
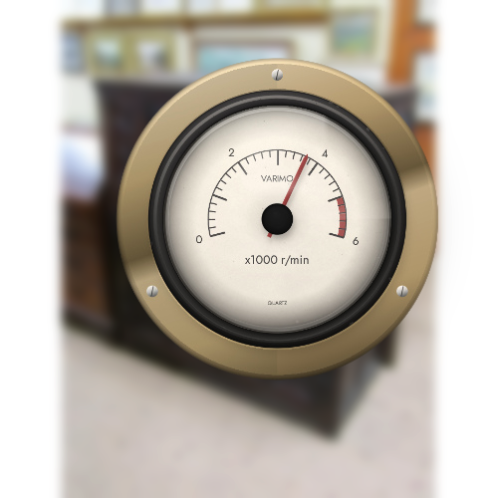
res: 3700; rpm
